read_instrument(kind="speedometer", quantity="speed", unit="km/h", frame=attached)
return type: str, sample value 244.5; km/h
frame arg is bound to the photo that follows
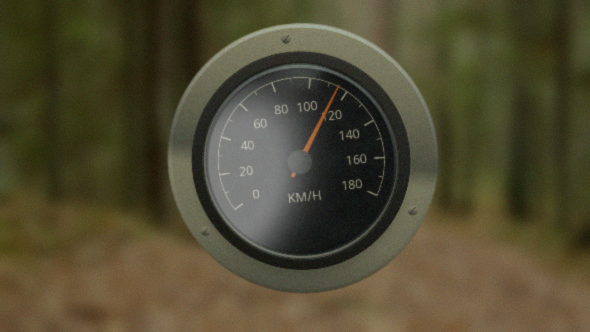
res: 115; km/h
